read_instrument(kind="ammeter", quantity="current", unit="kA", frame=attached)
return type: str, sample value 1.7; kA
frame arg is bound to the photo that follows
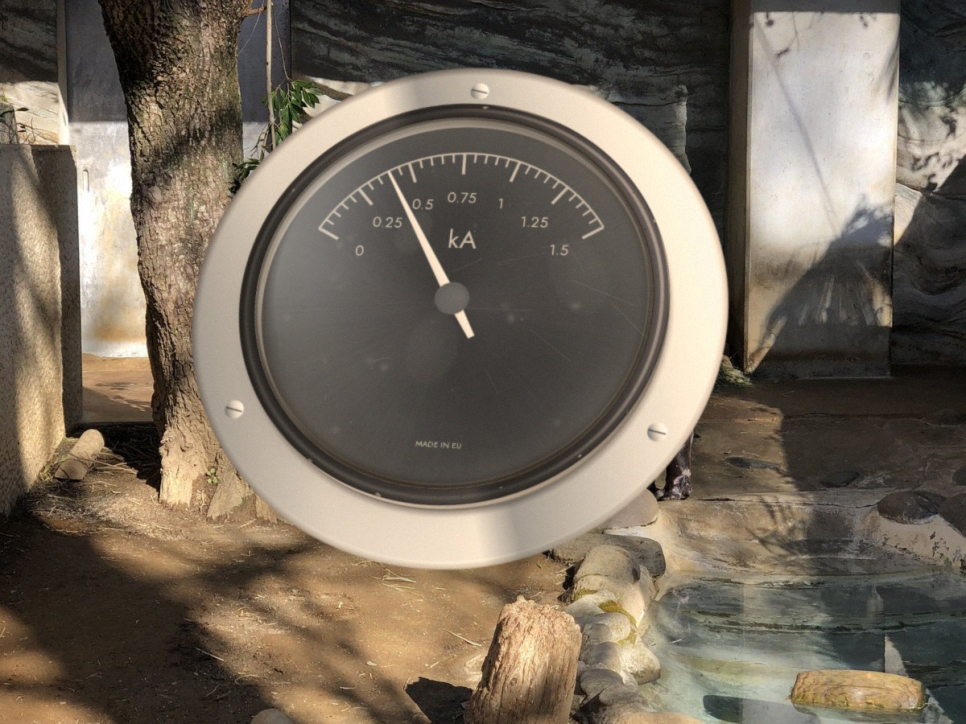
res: 0.4; kA
